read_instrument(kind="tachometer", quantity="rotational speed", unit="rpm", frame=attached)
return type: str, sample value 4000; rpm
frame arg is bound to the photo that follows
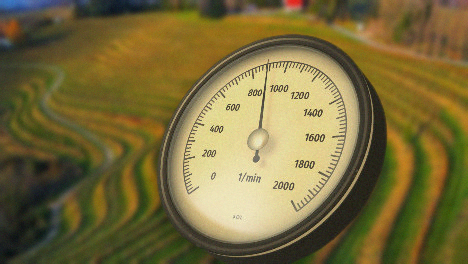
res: 900; rpm
